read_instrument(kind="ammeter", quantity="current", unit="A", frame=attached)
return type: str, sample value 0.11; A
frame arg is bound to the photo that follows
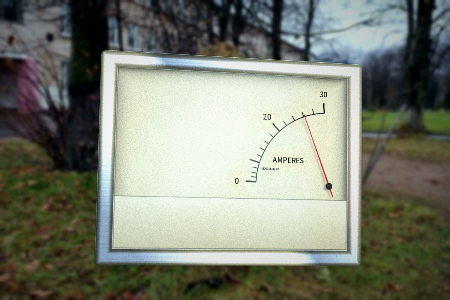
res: 26; A
